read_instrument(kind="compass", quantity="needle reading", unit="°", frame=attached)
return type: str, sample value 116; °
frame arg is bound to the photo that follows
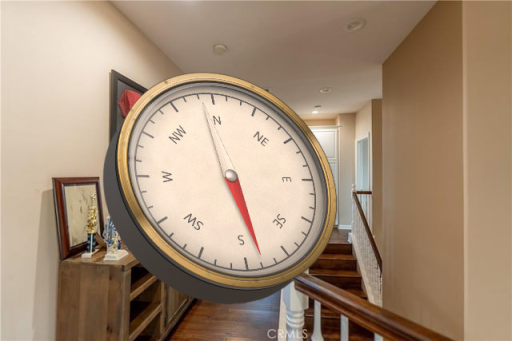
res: 170; °
